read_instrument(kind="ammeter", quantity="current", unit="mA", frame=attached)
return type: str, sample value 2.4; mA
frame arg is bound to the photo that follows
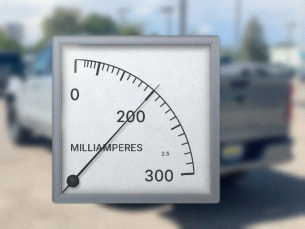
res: 200; mA
